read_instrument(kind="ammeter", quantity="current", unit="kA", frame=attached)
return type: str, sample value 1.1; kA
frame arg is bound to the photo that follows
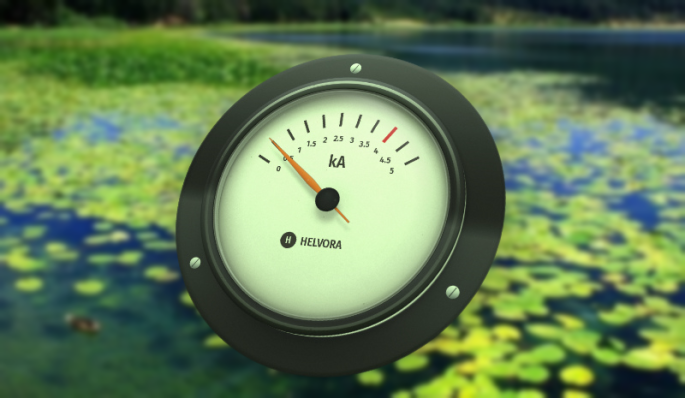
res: 0.5; kA
